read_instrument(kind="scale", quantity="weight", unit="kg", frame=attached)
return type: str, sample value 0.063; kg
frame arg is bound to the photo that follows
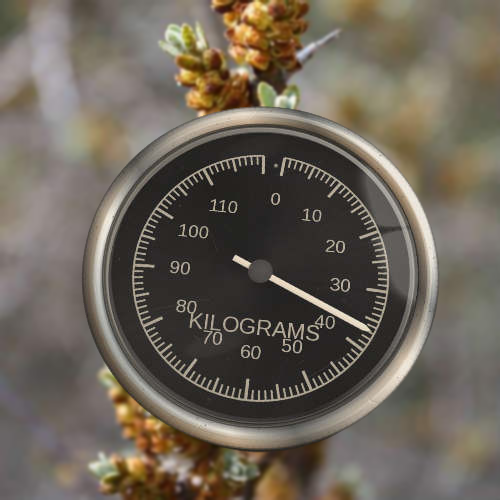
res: 37; kg
